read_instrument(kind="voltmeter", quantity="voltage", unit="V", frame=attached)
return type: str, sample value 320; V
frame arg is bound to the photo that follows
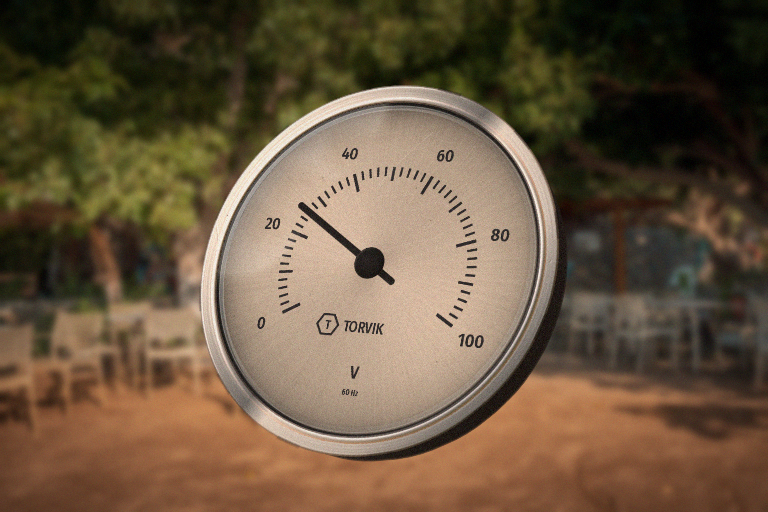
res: 26; V
